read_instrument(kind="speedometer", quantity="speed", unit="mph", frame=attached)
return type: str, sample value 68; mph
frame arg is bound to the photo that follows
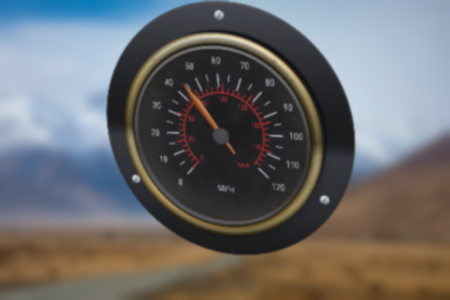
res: 45; mph
